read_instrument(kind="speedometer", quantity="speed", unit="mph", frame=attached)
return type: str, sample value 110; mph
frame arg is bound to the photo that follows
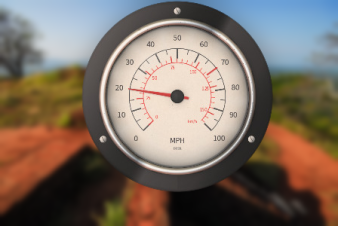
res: 20; mph
